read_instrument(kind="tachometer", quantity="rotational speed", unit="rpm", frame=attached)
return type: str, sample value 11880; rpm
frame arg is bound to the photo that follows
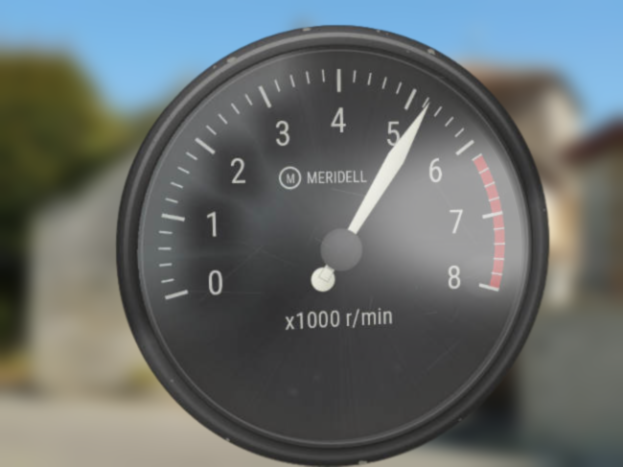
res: 5200; rpm
